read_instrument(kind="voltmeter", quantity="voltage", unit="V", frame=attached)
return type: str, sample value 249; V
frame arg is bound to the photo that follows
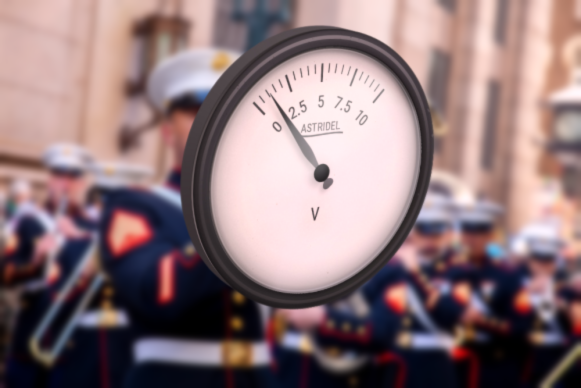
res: 1; V
